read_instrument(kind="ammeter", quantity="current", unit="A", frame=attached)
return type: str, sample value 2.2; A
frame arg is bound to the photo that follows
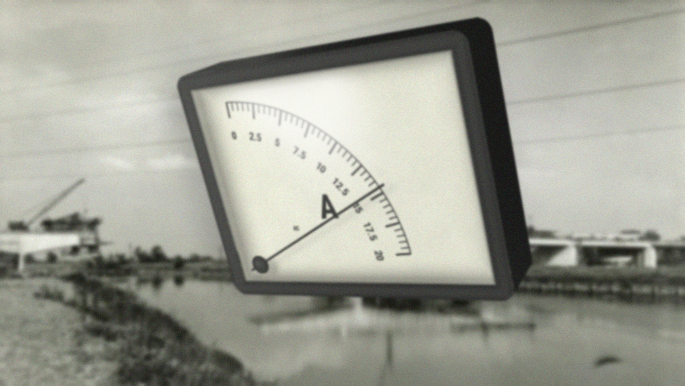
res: 14.5; A
